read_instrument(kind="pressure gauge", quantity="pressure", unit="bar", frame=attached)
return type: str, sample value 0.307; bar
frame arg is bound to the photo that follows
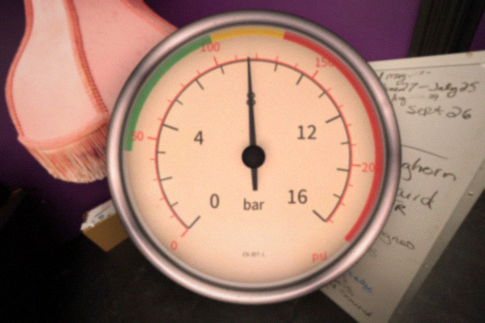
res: 8; bar
